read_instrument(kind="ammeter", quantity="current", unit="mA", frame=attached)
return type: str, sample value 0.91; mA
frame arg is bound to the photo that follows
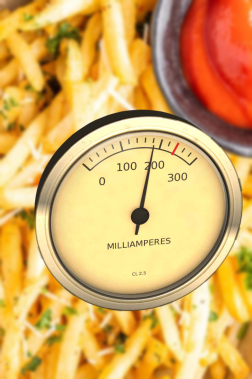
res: 180; mA
